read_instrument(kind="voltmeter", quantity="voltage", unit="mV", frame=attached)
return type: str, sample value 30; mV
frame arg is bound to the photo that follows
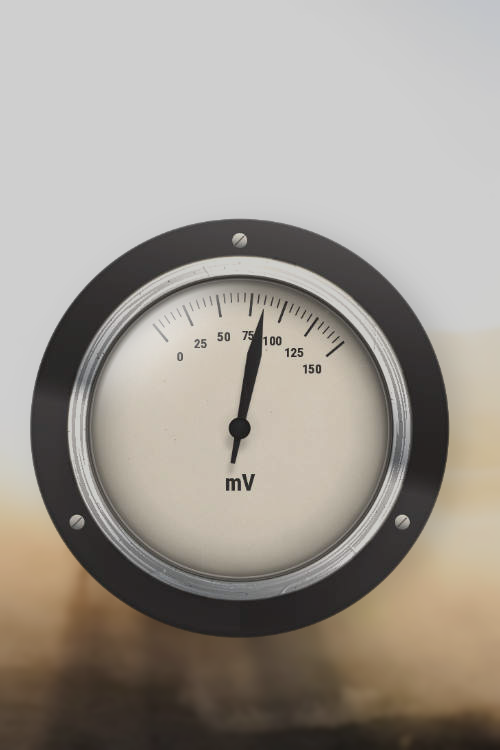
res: 85; mV
